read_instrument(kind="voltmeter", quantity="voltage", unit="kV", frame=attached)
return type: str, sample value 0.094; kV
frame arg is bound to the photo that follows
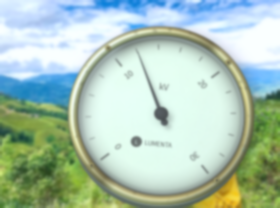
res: 12; kV
